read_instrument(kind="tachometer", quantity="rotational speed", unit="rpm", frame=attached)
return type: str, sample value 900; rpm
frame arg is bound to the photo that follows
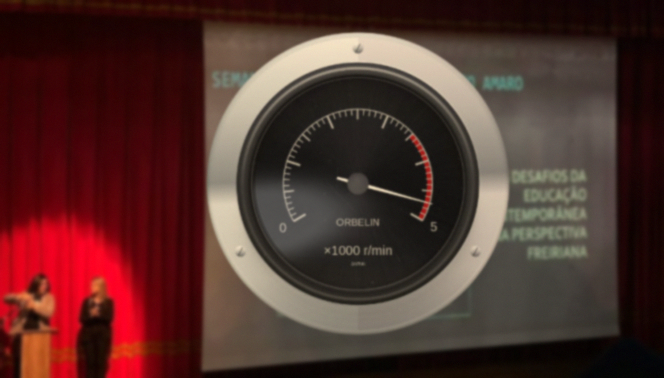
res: 4700; rpm
